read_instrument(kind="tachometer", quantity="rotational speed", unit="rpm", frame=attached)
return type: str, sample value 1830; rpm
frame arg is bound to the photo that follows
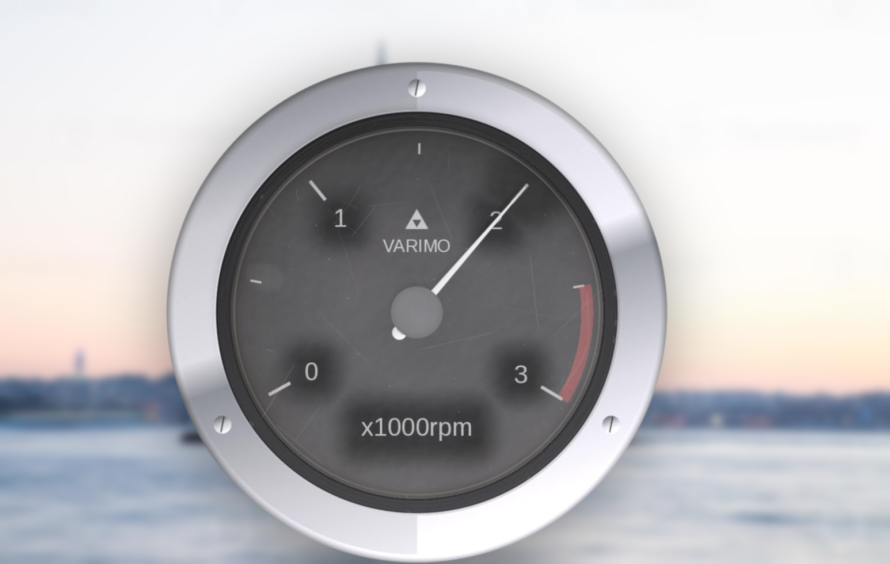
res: 2000; rpm
